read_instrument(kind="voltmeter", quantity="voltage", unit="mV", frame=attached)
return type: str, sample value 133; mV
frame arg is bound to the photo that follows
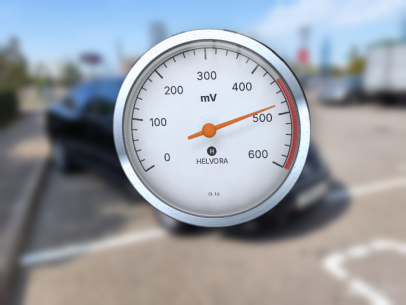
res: 480; mV
